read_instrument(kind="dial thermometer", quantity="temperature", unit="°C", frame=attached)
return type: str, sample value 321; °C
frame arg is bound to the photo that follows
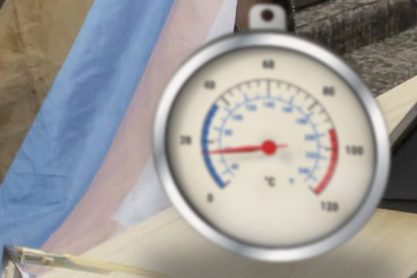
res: 16; °C
